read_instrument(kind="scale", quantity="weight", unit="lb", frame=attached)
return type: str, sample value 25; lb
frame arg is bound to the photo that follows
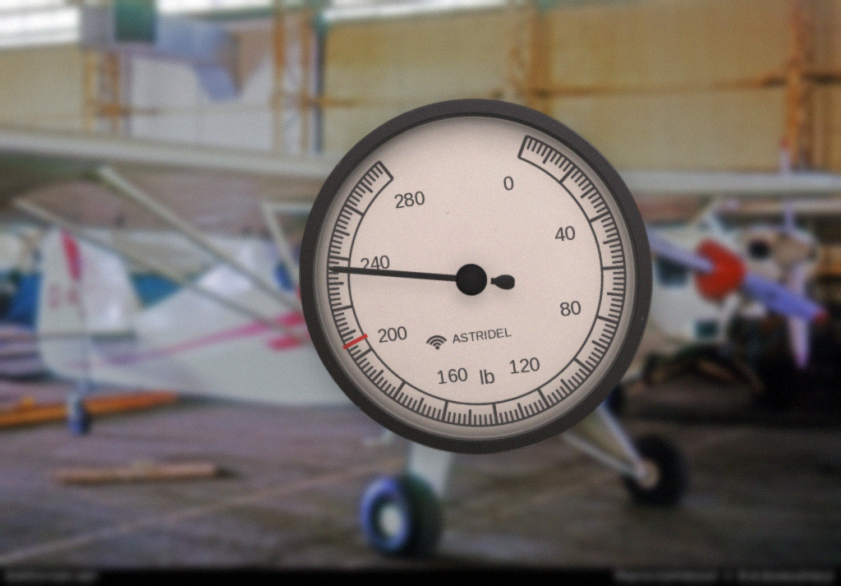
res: 236; lb
